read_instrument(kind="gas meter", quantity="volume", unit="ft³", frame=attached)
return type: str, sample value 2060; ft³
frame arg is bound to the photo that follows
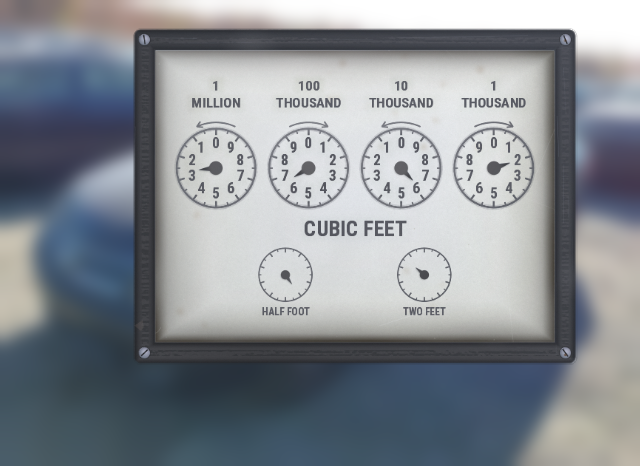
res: 266200; ft³
